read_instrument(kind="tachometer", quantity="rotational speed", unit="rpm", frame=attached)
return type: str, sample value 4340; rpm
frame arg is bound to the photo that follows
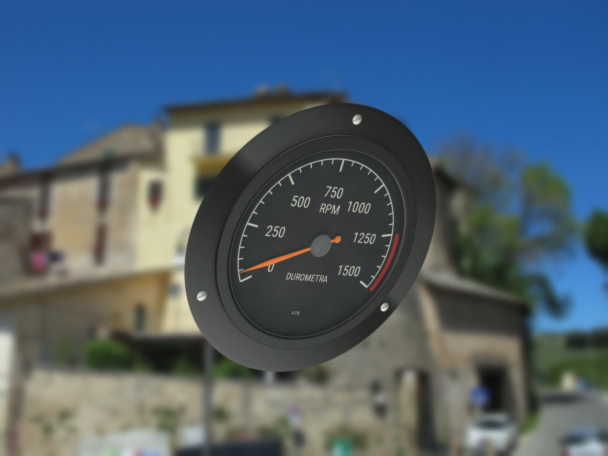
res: 50; rpm
